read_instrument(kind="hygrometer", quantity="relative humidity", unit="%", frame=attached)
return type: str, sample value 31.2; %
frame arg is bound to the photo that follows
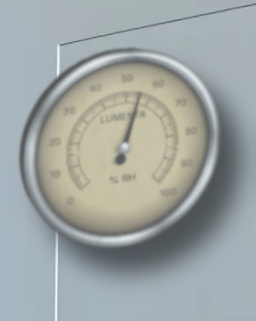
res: 55; %
